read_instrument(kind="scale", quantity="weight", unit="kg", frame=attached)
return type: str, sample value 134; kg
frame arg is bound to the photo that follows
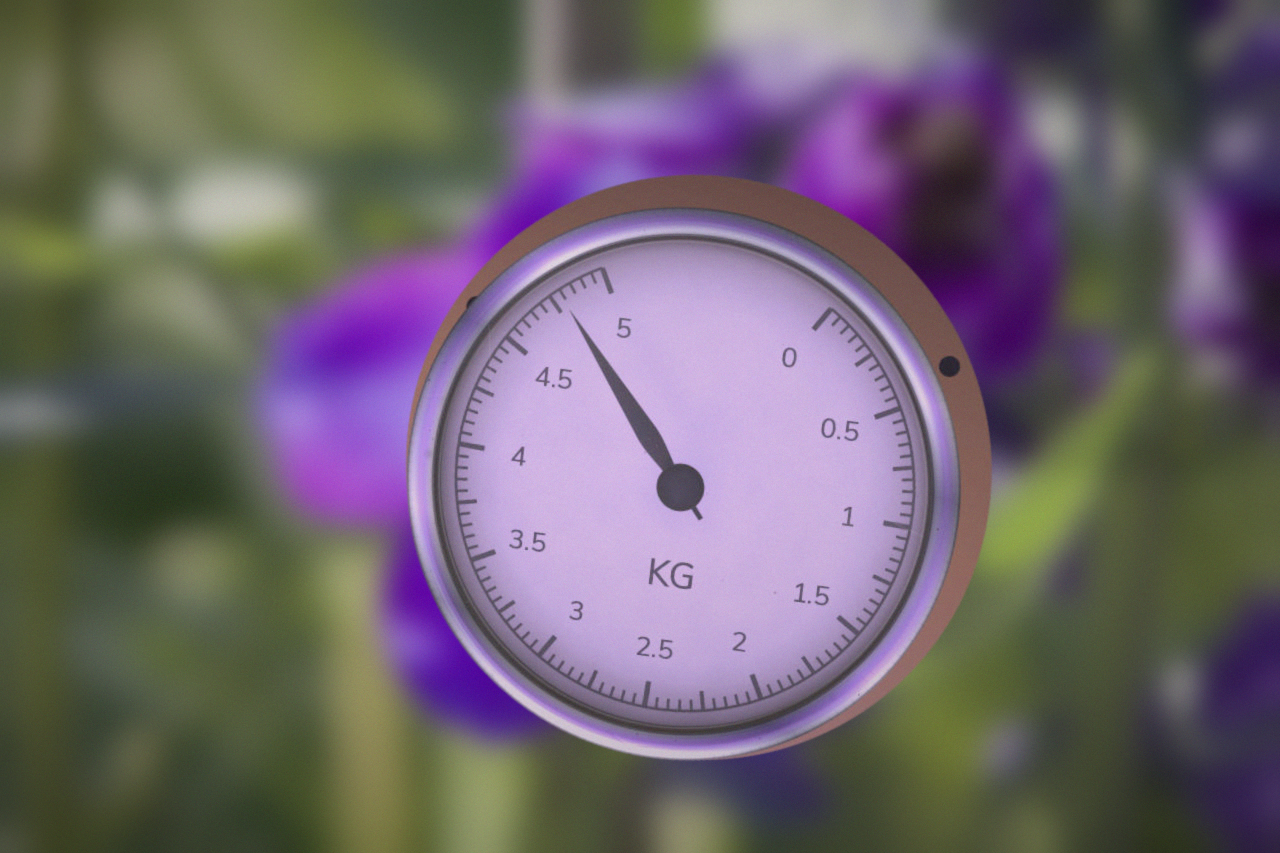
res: 4.8; kg
